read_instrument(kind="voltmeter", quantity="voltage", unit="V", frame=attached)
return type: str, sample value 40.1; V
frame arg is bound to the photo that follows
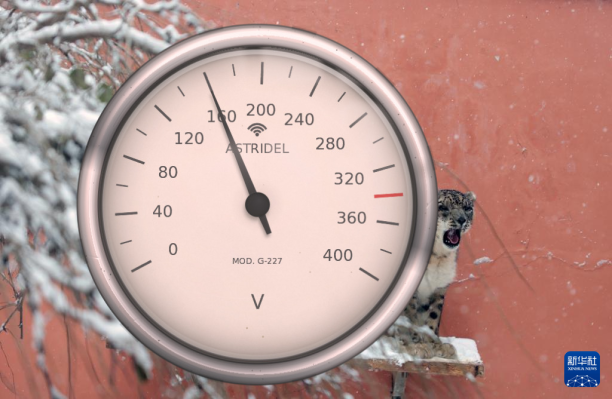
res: 160; V
